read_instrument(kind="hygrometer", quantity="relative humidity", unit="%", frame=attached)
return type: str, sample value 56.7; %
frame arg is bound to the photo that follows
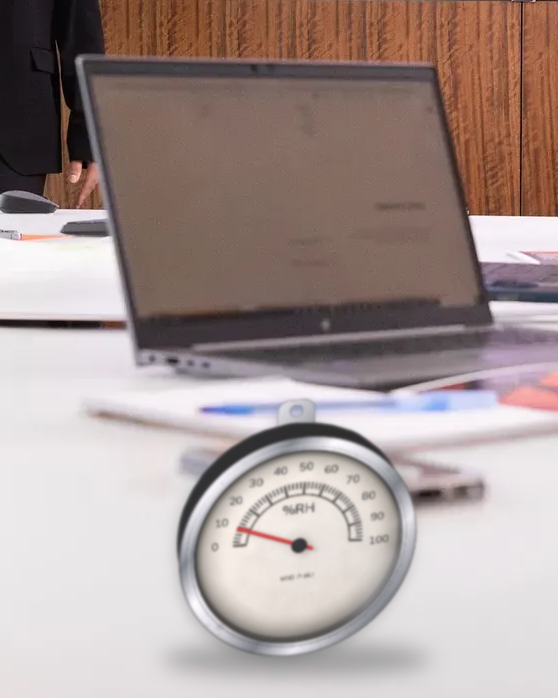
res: 10; %
